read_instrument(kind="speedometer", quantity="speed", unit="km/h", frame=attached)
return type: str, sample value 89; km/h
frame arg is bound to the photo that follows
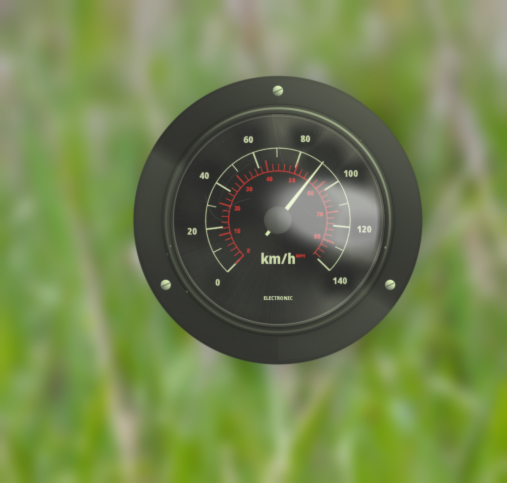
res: 90; km/h
